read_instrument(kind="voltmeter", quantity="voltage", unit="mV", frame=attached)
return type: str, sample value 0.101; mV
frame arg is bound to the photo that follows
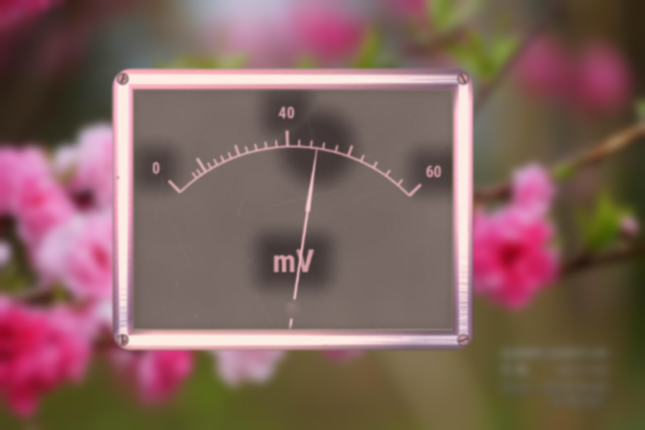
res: 45; mV
